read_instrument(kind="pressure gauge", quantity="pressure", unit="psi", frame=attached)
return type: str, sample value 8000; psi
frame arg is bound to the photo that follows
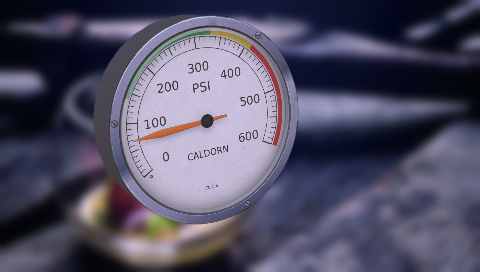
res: 70; psi
